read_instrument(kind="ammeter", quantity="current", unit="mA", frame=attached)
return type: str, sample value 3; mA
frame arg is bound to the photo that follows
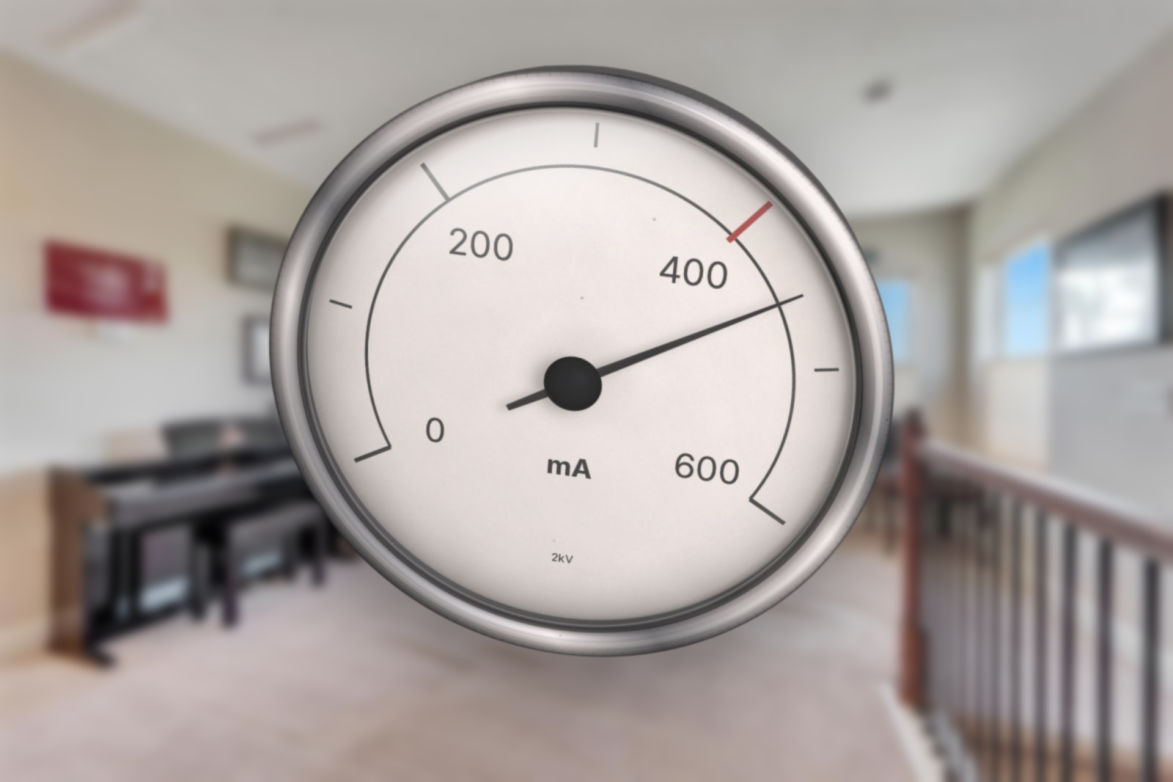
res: 450; mA
